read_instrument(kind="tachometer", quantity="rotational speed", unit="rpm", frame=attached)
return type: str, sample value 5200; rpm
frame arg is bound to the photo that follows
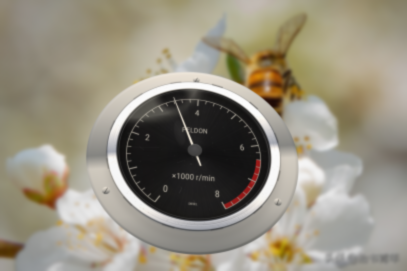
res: 3400; rpm
